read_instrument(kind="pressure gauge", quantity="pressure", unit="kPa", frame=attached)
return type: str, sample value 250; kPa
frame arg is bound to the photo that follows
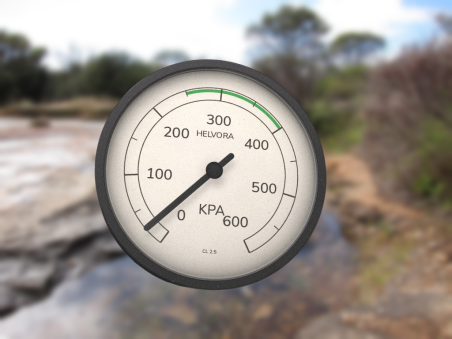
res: 25; kPa
